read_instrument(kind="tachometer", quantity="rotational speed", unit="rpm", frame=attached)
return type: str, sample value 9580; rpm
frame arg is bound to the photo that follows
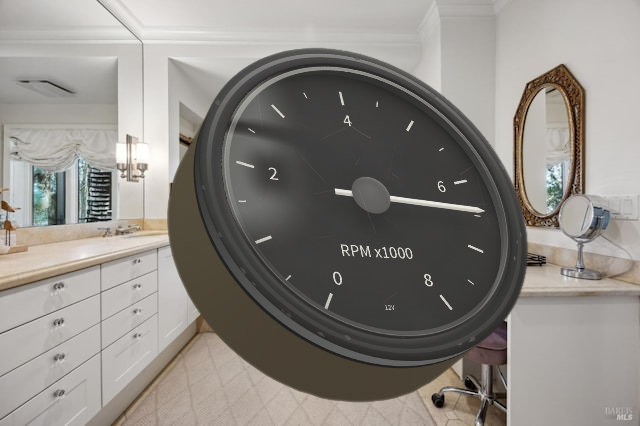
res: 6500; rpm
